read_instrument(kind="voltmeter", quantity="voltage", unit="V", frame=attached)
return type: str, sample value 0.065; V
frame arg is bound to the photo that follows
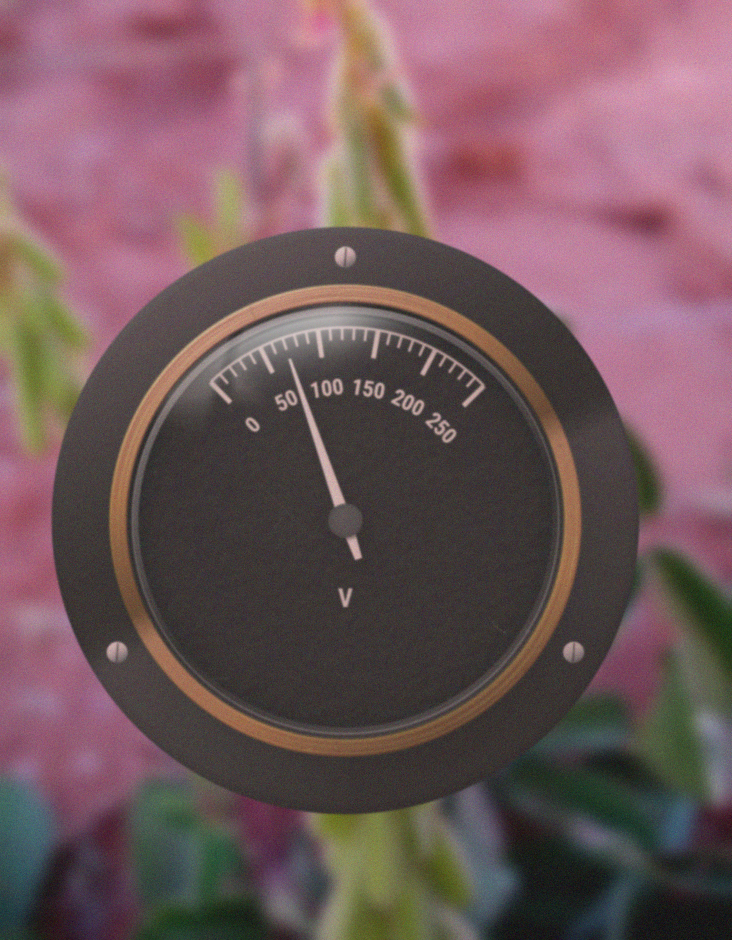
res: 70; V
